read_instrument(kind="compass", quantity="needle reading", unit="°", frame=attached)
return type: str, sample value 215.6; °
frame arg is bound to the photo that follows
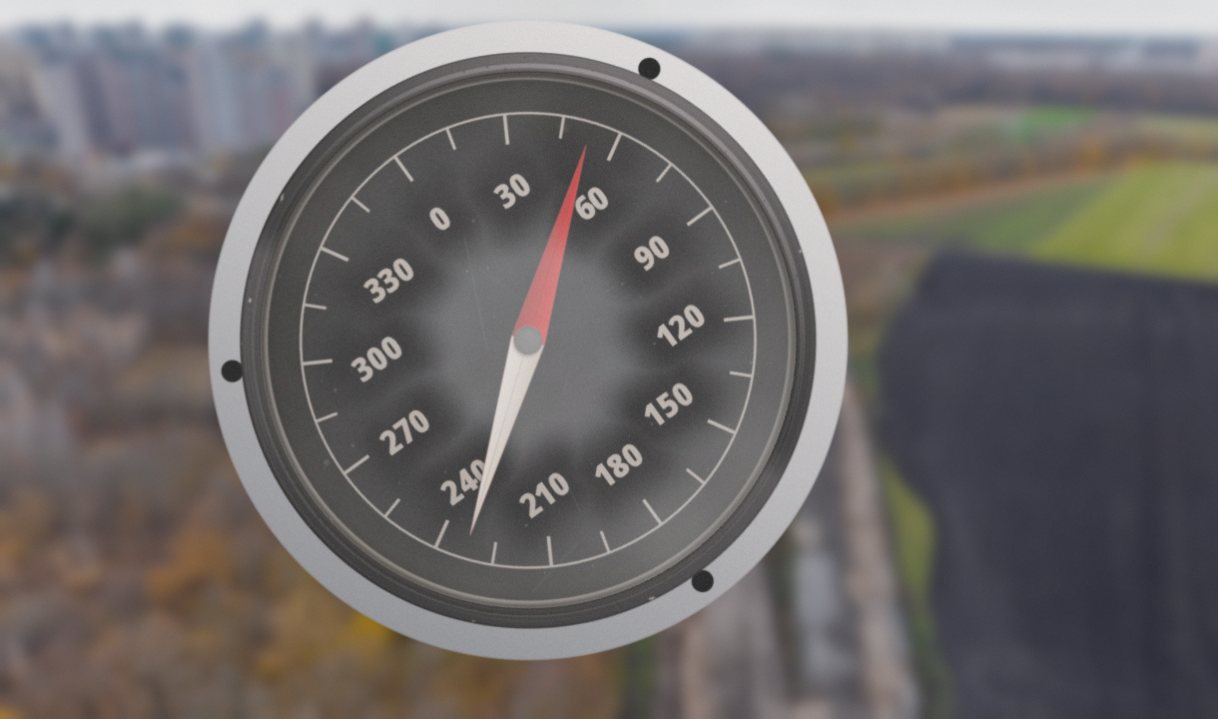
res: 52.5; °
